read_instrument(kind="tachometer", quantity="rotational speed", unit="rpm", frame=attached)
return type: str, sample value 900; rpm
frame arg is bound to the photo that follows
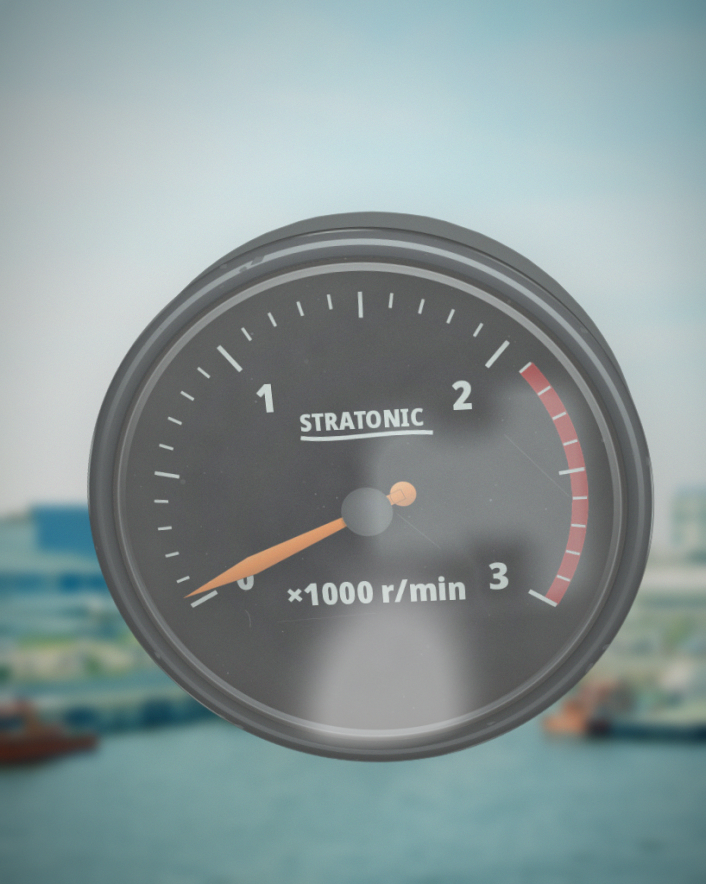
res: 50; rpm
